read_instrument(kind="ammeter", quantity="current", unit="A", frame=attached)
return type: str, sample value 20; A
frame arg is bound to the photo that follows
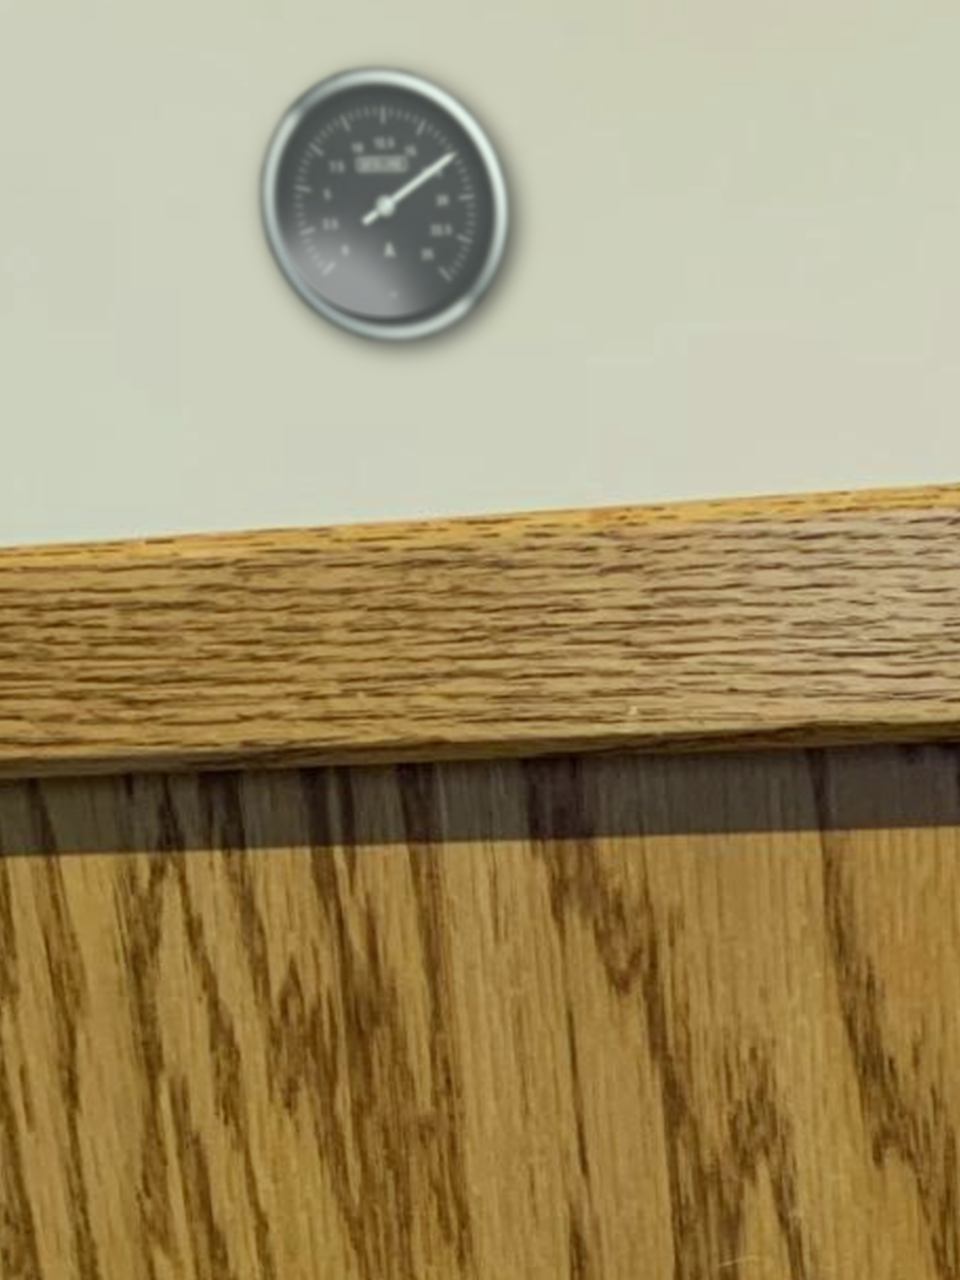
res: 17.5; A
